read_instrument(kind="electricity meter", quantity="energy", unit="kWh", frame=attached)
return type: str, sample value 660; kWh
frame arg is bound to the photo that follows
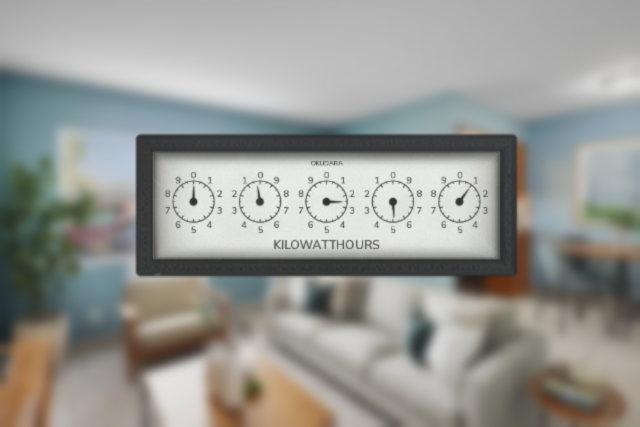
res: 251; kWh
